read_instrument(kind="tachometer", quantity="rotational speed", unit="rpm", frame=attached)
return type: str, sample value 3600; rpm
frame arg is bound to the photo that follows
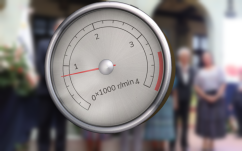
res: 800; rpm
